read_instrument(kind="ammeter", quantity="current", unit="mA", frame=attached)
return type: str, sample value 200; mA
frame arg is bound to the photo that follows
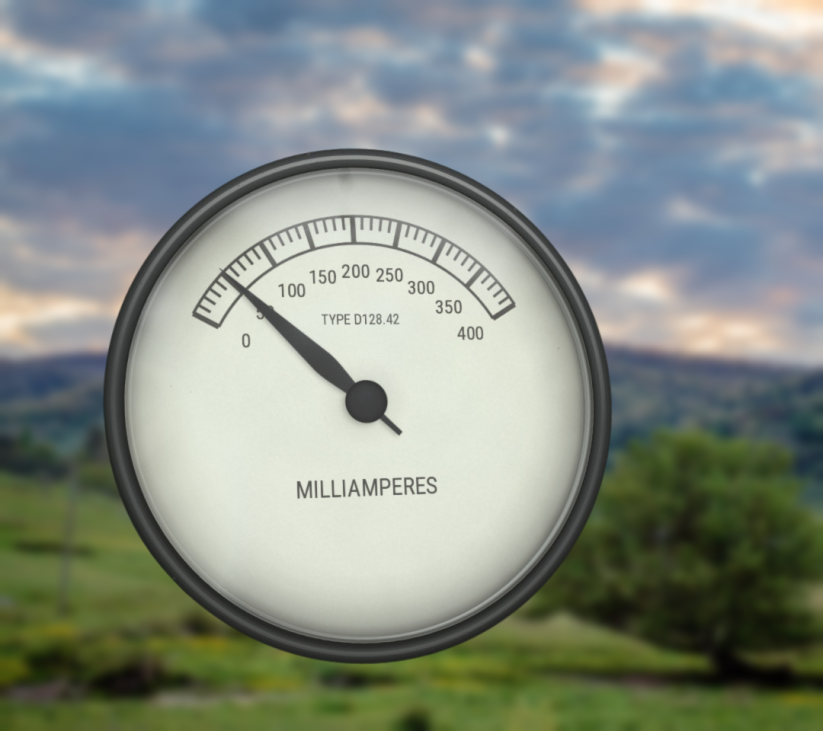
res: 50; mA
